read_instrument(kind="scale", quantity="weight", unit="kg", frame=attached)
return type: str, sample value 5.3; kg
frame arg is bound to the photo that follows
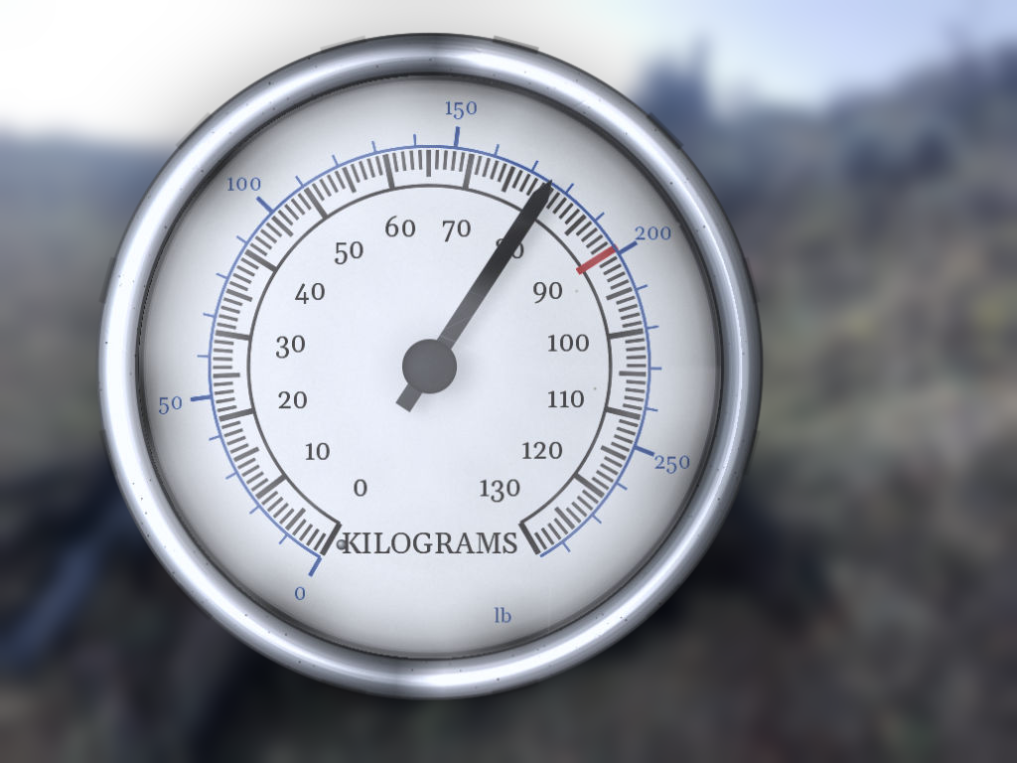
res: 79.5; kg
